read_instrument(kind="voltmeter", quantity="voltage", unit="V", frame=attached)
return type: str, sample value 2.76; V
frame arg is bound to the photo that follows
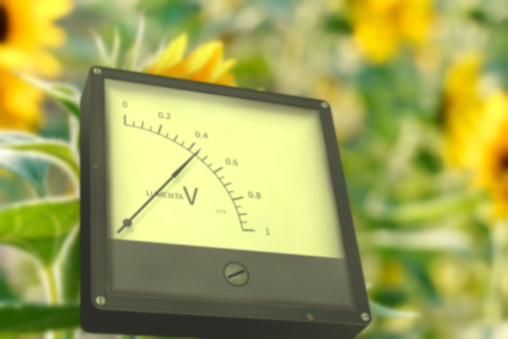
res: 0.45; V
